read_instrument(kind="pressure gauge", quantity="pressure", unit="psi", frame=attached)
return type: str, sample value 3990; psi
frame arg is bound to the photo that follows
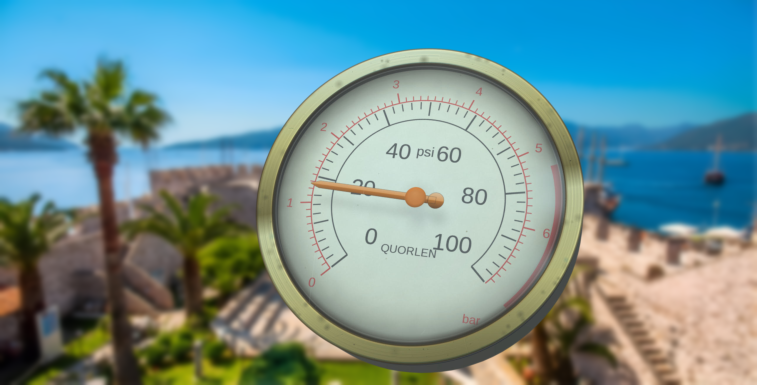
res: 18; psi
